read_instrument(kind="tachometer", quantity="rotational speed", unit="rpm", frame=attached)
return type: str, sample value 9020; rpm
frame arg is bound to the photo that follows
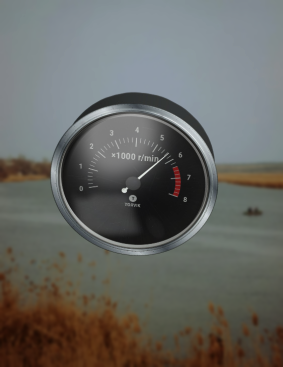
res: 5600; rpm
